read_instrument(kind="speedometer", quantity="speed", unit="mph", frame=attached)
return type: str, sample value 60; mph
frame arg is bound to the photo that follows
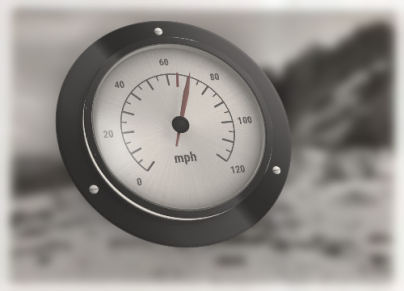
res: 70; mph
